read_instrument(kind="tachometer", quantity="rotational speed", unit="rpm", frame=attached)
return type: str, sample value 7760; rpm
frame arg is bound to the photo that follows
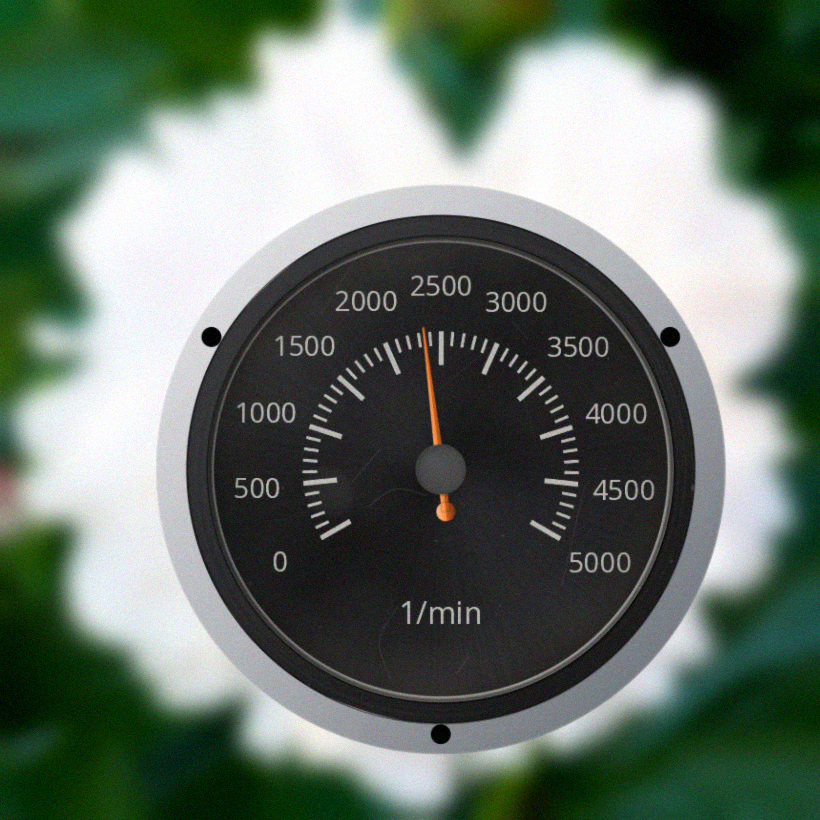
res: 2350; rpm
